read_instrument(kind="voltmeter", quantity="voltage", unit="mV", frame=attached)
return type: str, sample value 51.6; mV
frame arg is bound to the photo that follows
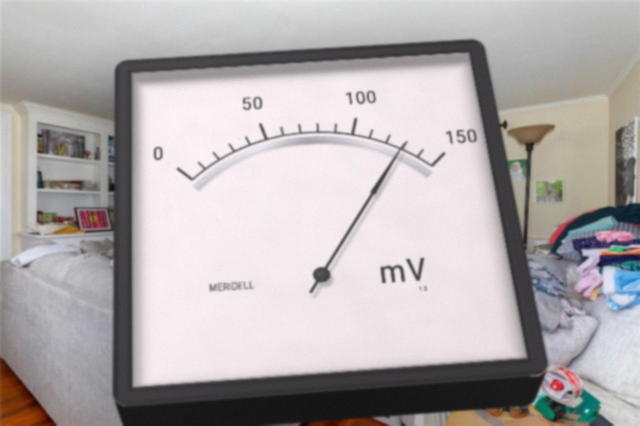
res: 130; mV
